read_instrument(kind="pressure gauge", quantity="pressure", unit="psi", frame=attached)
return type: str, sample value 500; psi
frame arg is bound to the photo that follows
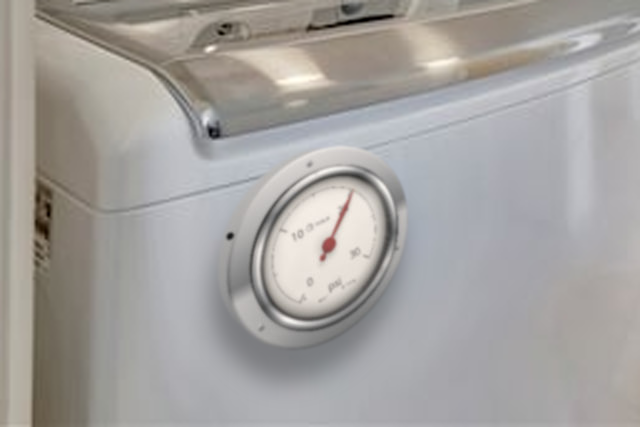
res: 20; psi
